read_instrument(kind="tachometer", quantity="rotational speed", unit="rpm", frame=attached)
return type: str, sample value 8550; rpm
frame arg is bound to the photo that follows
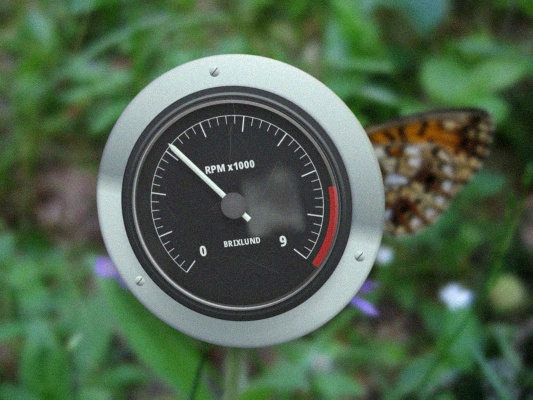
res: 3200; rpm
